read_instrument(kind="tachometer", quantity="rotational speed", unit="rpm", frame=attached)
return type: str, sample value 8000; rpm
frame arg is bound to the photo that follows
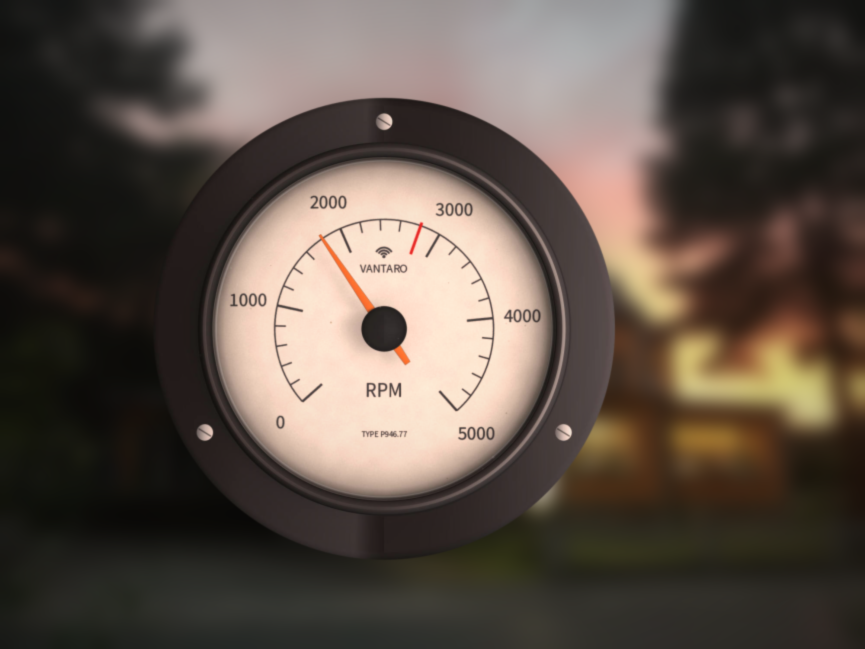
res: 1800; rpm
